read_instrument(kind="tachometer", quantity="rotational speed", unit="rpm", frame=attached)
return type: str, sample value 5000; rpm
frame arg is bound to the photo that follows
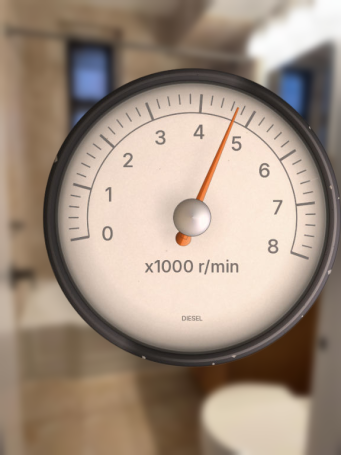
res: 4700; rpm
